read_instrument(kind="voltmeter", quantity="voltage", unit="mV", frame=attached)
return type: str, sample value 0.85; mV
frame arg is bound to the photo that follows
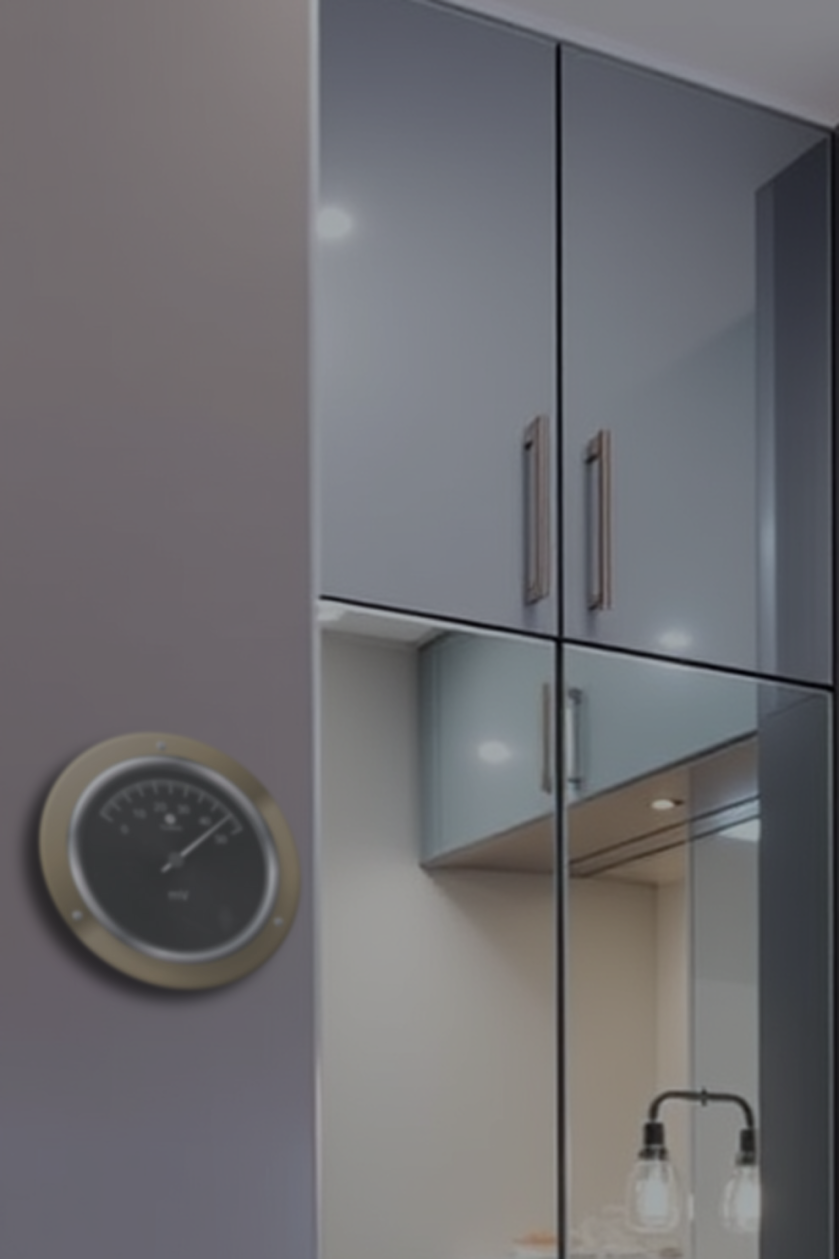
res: 45; mV
